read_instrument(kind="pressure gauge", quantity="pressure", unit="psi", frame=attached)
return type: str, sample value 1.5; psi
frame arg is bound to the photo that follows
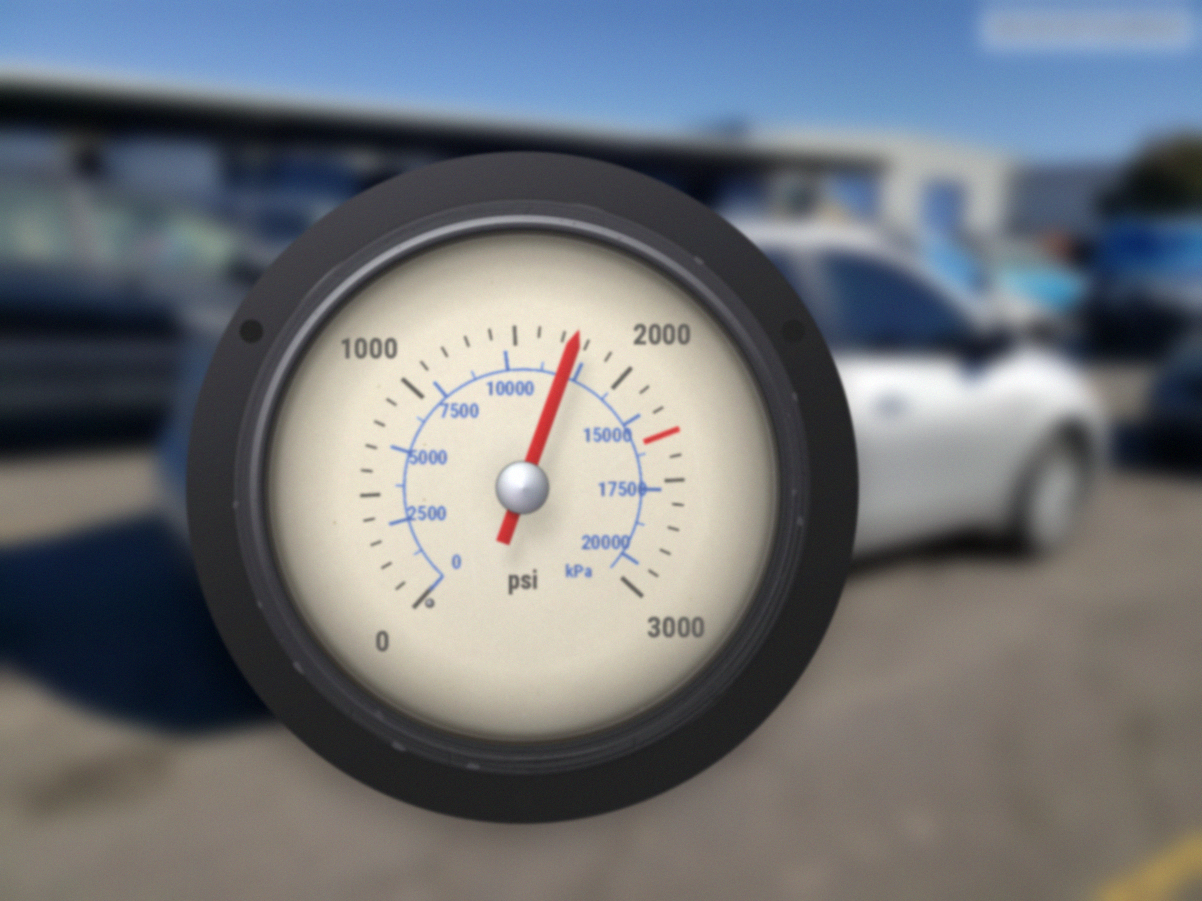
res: 1750; psi
